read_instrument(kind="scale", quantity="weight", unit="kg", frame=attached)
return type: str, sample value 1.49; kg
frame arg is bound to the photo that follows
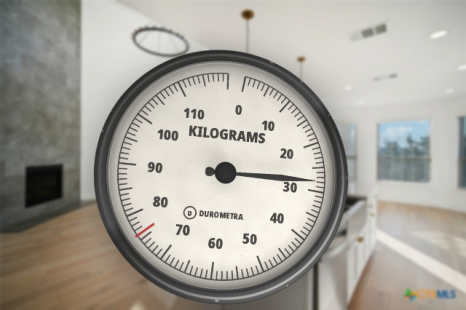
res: 28; kg
